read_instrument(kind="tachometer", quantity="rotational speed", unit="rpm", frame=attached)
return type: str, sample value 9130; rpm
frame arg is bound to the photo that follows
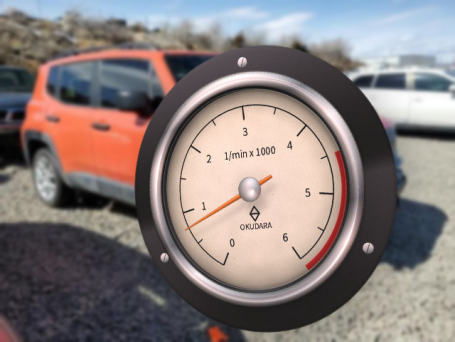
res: 750; rpm
